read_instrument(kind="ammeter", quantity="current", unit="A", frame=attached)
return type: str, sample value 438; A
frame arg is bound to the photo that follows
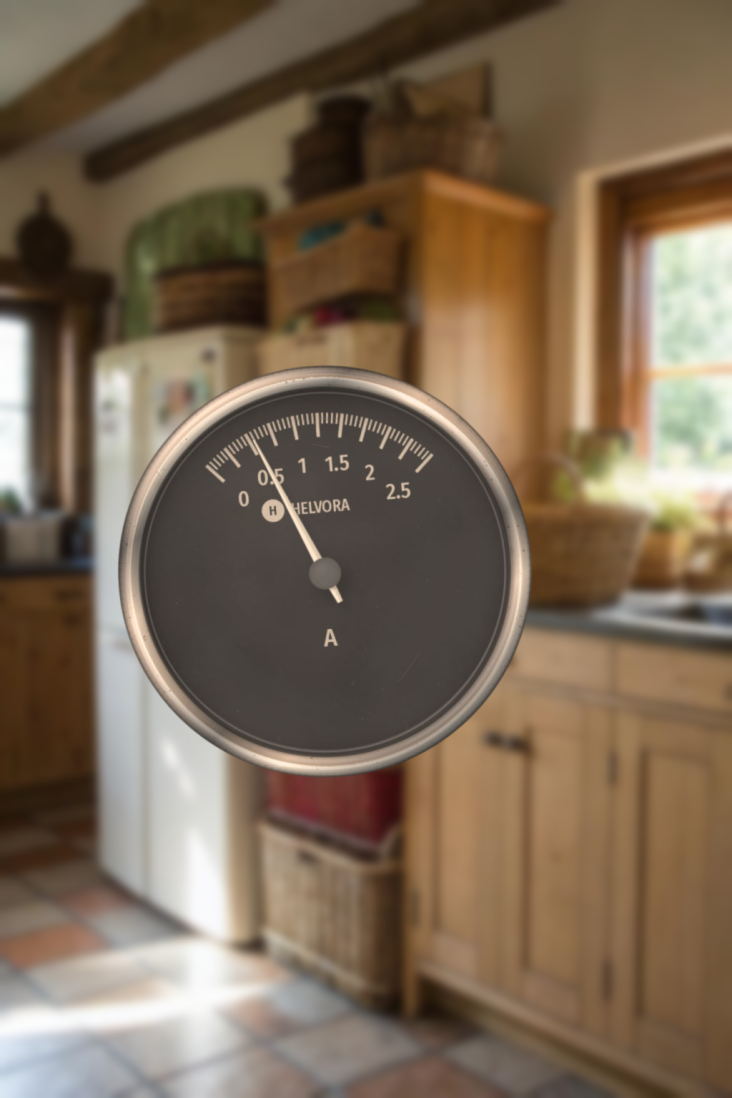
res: 0.55; A
